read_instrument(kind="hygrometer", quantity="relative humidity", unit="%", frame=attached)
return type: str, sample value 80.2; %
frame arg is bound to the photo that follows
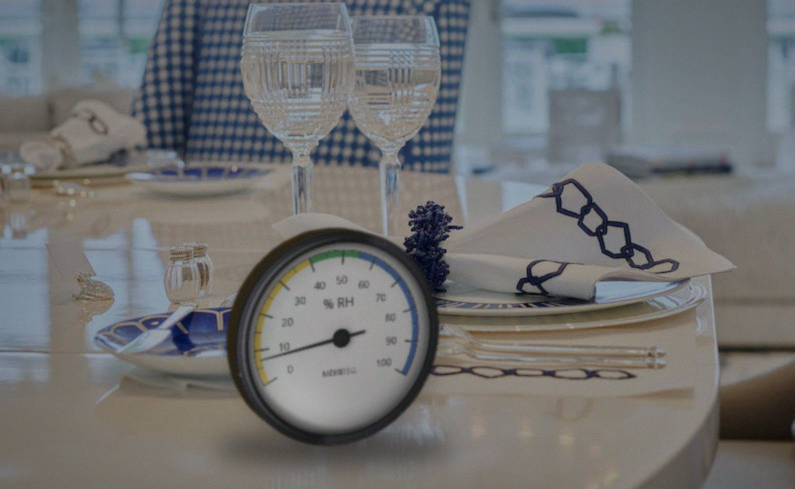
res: 7.5; %
